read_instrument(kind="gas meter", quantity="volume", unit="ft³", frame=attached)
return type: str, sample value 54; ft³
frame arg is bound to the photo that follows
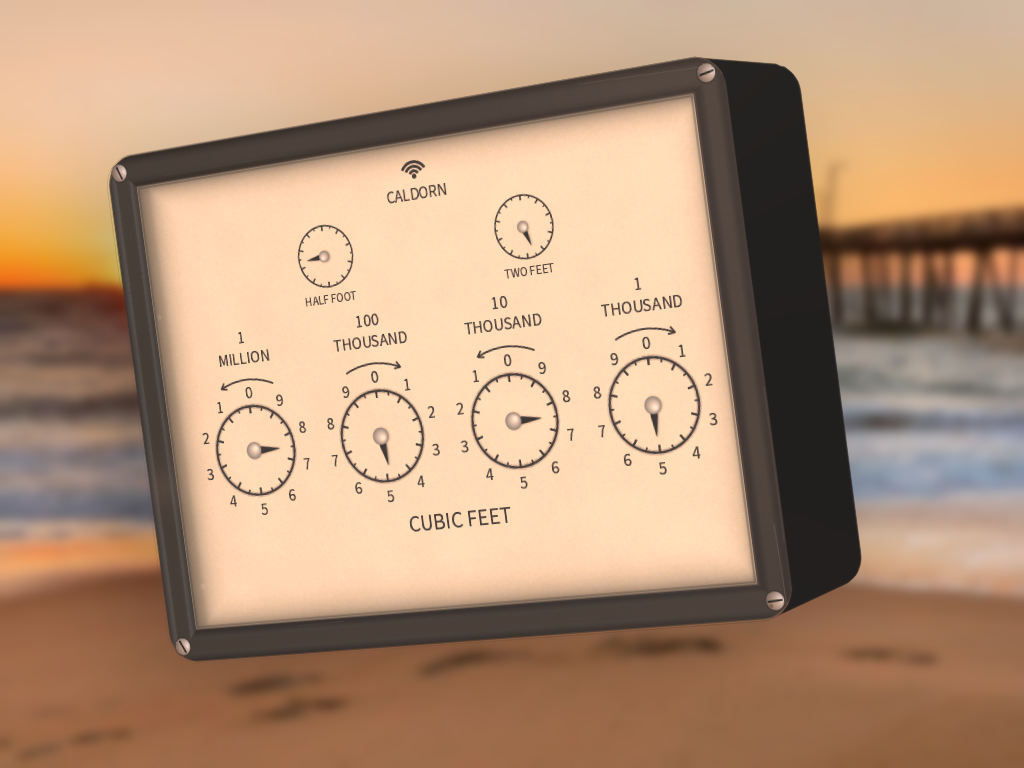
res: 747500; ft³
